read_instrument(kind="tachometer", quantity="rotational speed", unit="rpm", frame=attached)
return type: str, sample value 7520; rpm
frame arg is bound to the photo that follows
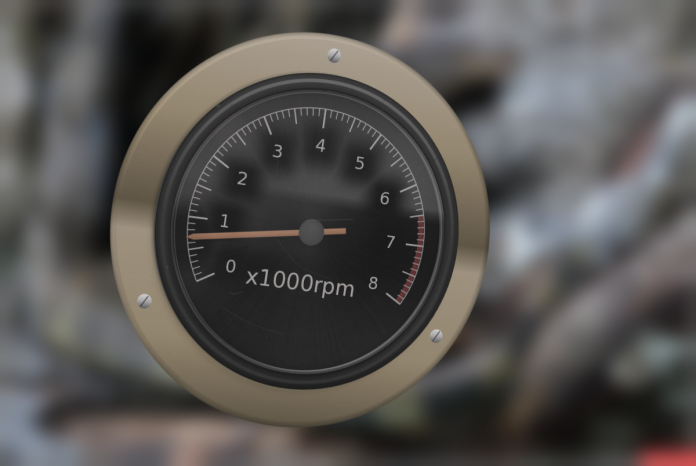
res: 700; rpm
